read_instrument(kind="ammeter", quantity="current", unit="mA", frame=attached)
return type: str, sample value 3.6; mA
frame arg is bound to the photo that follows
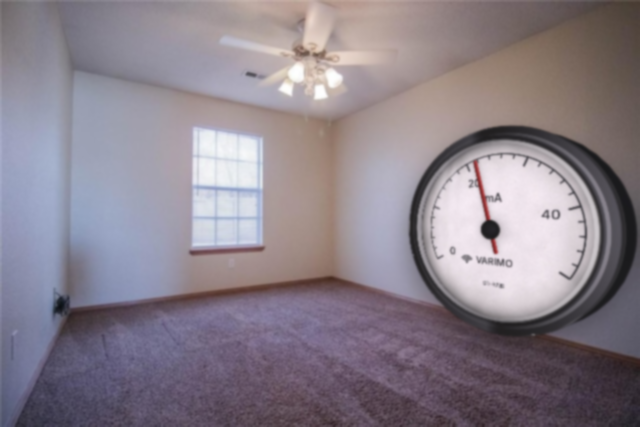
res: 22; mA
